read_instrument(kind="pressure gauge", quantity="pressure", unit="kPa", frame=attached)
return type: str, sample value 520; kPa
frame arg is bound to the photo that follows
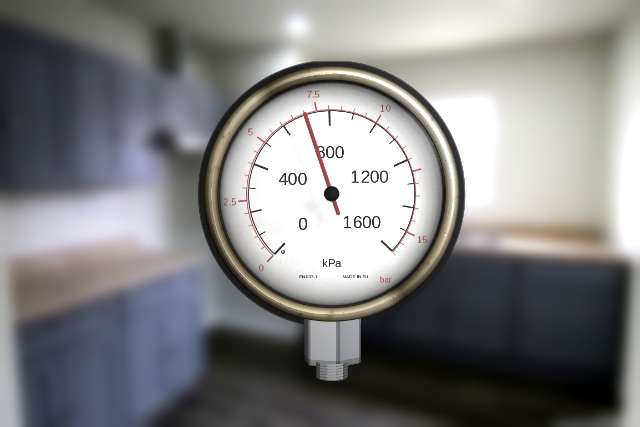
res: 700; kPa
